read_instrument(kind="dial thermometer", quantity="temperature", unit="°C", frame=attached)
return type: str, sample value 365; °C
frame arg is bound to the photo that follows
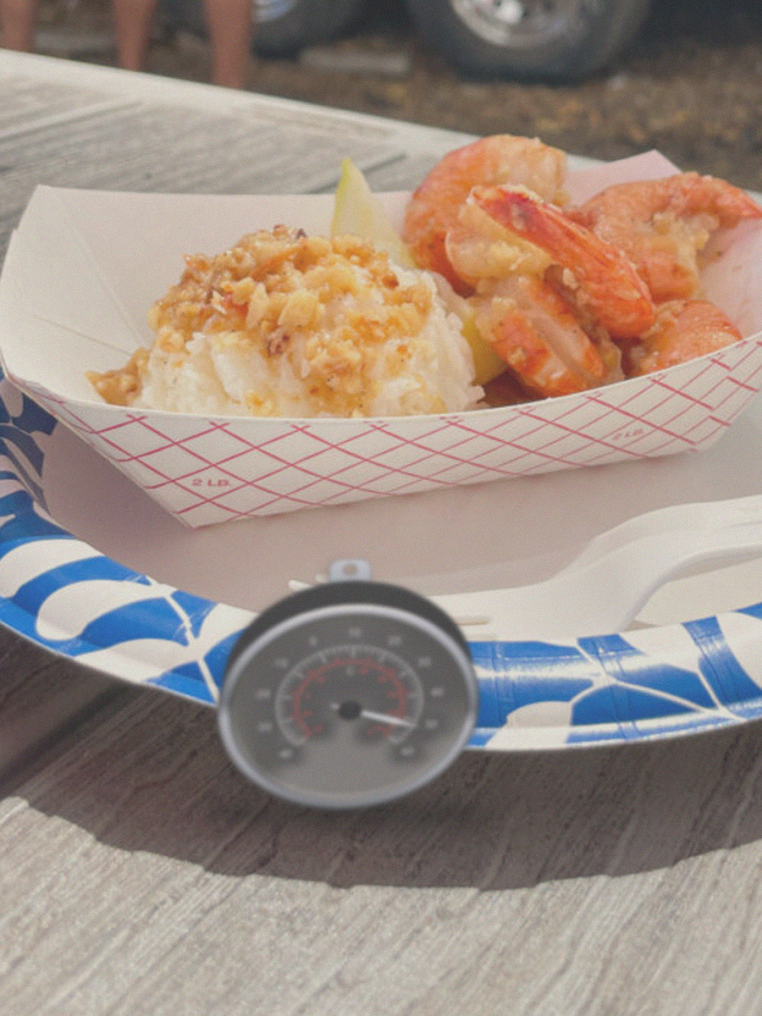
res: 50; °C
